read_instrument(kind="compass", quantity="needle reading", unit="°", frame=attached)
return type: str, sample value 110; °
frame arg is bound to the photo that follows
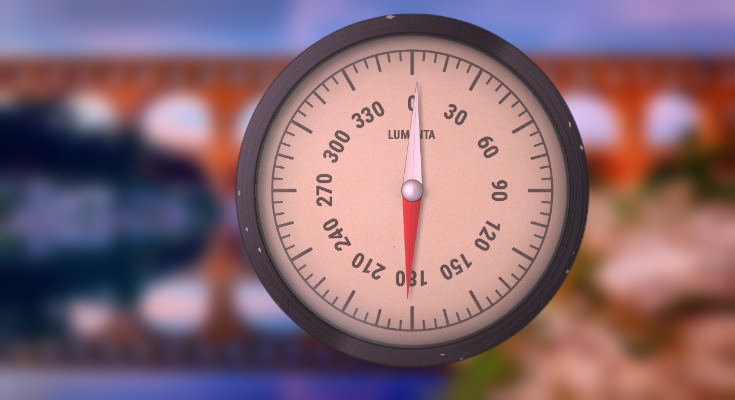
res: 182.5; °
